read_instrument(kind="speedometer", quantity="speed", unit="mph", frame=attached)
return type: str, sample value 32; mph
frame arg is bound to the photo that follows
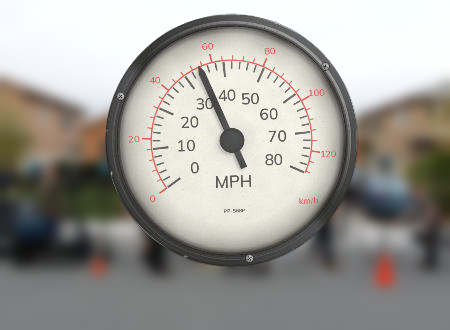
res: 34; mph
